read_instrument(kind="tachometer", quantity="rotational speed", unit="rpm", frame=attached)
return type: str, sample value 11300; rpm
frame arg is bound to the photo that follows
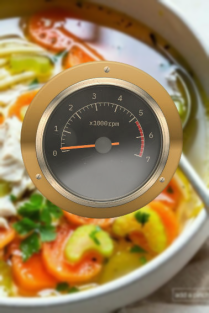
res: 200; rpm
